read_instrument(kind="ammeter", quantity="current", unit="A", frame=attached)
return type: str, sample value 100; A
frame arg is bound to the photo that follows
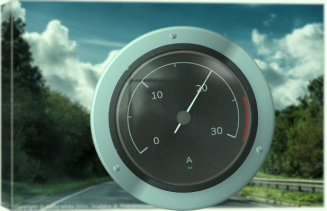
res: 20; A
